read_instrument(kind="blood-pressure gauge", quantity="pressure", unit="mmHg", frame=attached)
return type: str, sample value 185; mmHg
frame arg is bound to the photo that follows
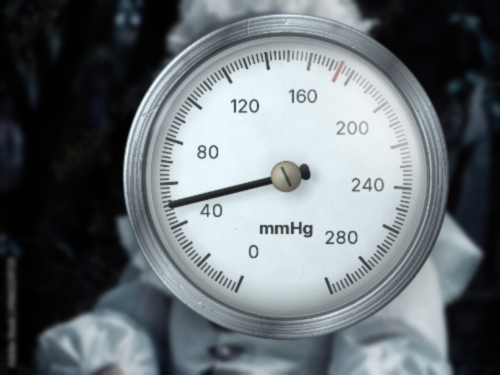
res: 50; mmHg
